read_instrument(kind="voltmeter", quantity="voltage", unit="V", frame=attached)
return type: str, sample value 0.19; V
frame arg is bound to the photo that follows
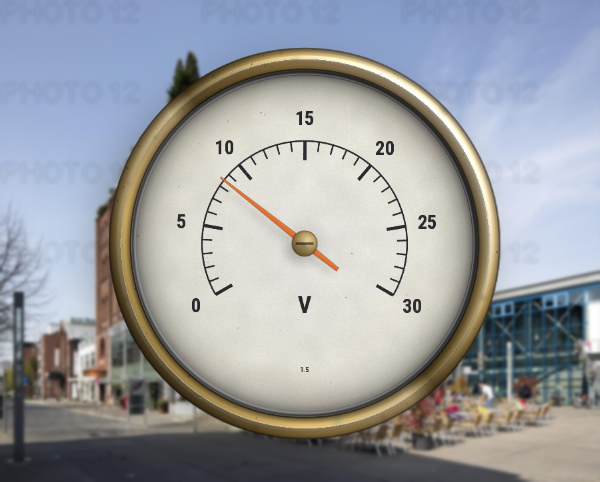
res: 8.5; V
